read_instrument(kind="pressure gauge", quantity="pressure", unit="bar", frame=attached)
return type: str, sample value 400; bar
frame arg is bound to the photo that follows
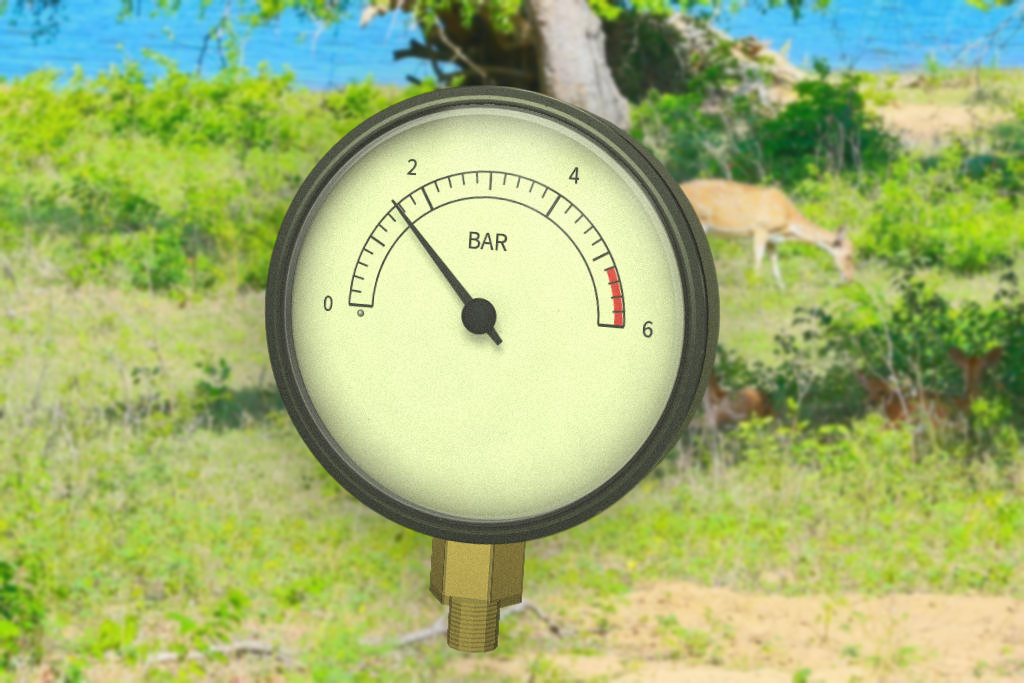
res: 1.6; bar
